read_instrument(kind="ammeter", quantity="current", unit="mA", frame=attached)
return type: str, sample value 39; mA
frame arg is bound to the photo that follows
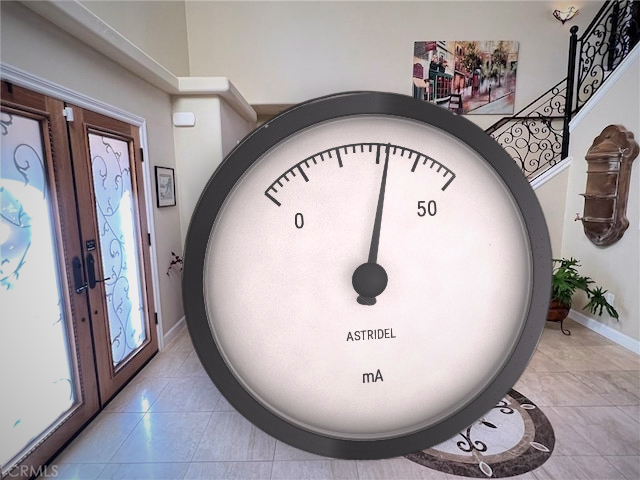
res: 32; mA
